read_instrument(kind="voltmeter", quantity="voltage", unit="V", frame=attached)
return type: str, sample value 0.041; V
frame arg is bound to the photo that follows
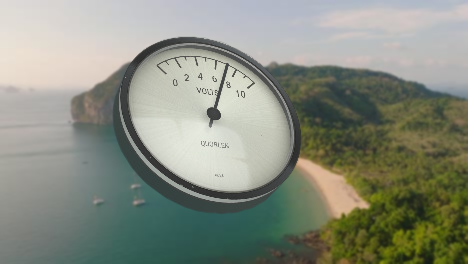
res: 7; V
